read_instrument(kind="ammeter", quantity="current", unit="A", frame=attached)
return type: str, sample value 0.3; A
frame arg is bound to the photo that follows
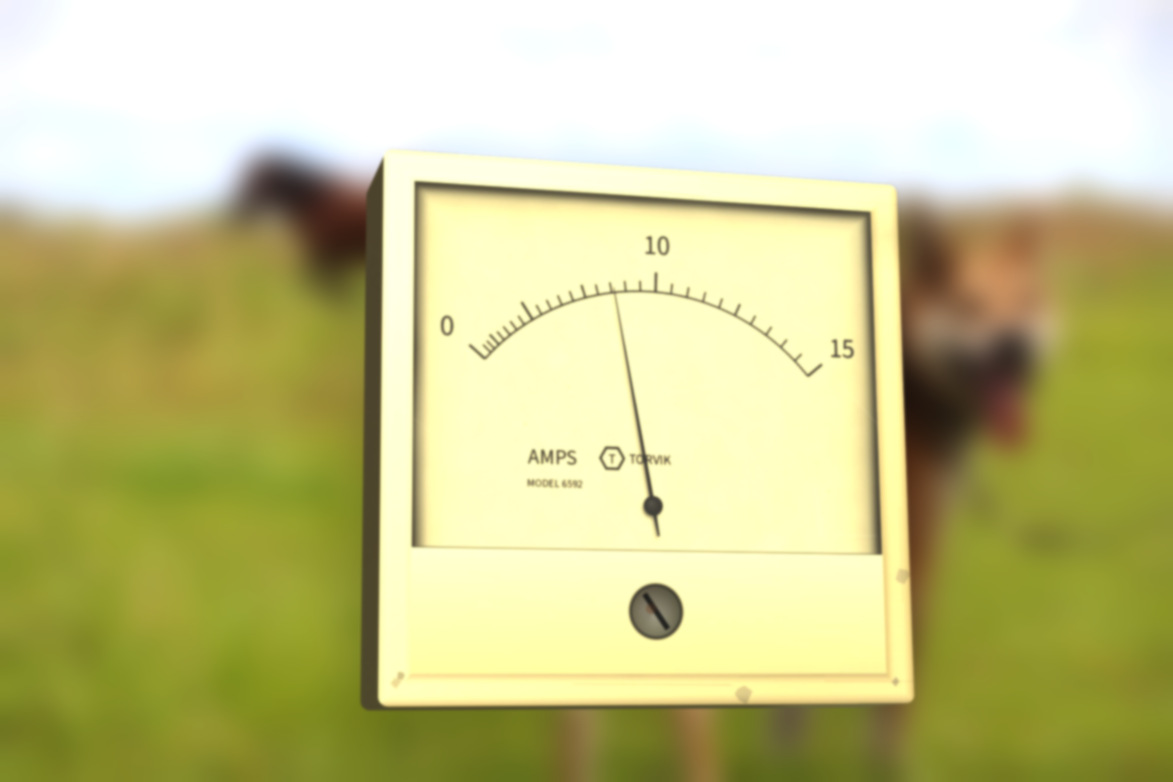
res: 8.5; A
